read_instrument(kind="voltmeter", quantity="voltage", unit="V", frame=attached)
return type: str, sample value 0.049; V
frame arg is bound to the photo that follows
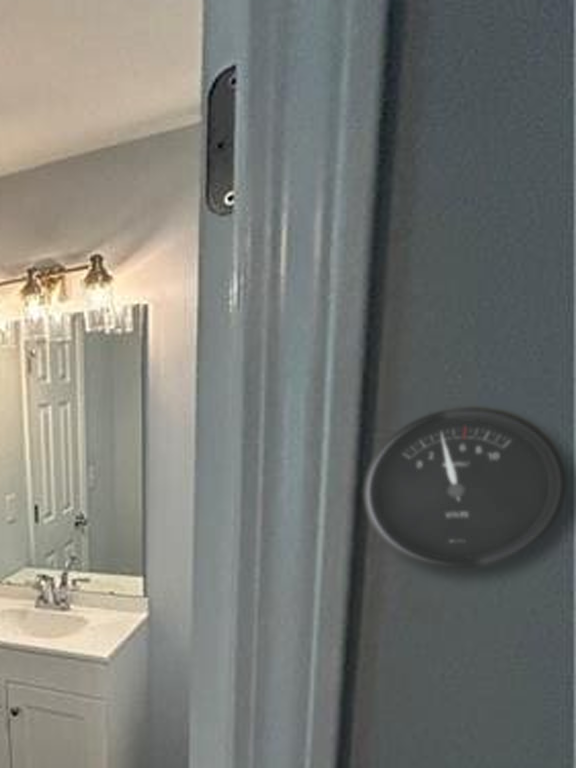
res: 4; V
